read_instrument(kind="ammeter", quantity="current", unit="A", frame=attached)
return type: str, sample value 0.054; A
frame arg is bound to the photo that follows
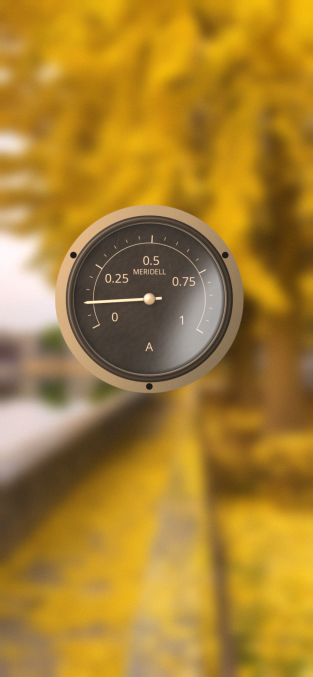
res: 0.1; A
